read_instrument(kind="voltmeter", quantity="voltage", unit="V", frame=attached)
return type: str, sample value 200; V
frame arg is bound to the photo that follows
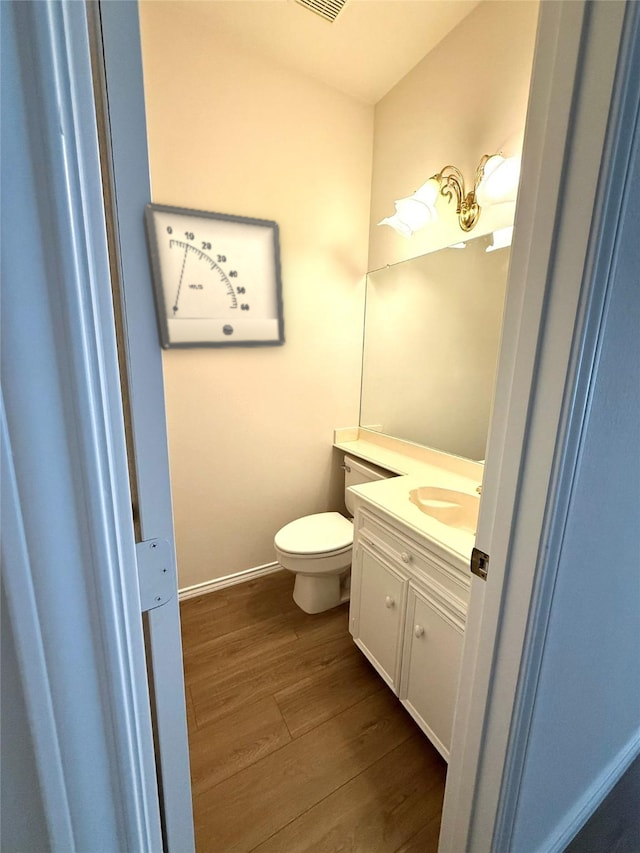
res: 10; V
